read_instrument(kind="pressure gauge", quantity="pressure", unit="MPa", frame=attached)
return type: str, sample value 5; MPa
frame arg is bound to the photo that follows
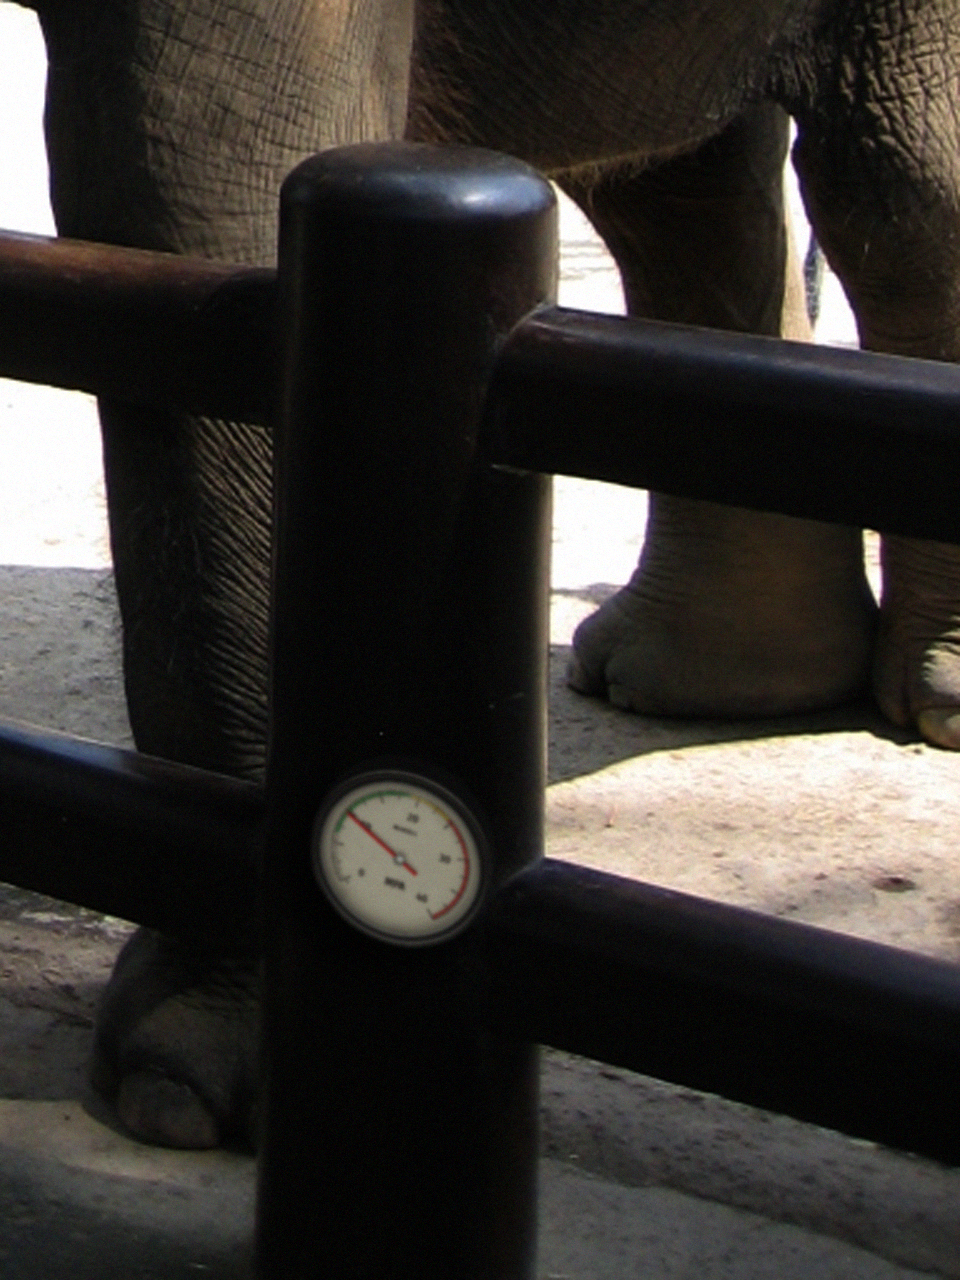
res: 10; MPa
